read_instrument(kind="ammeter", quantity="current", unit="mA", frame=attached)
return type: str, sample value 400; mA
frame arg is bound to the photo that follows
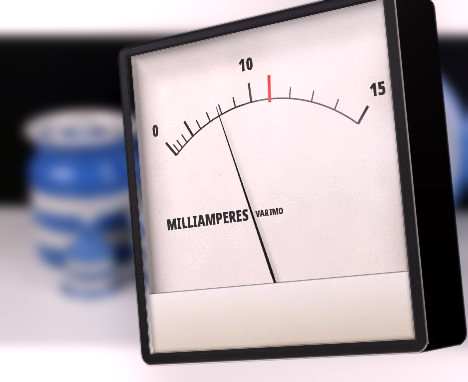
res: 8; mA
